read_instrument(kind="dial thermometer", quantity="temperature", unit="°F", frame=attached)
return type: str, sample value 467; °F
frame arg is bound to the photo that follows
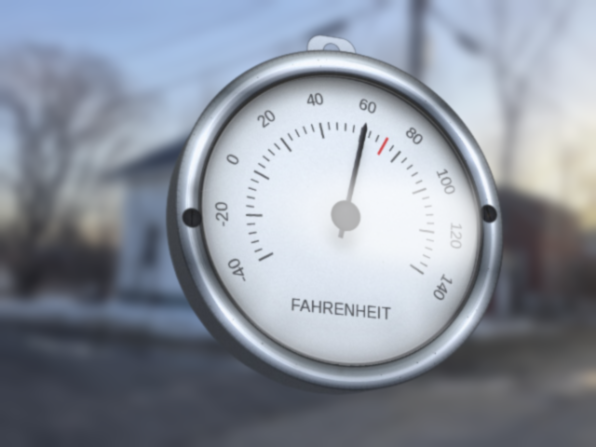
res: 60; °F
